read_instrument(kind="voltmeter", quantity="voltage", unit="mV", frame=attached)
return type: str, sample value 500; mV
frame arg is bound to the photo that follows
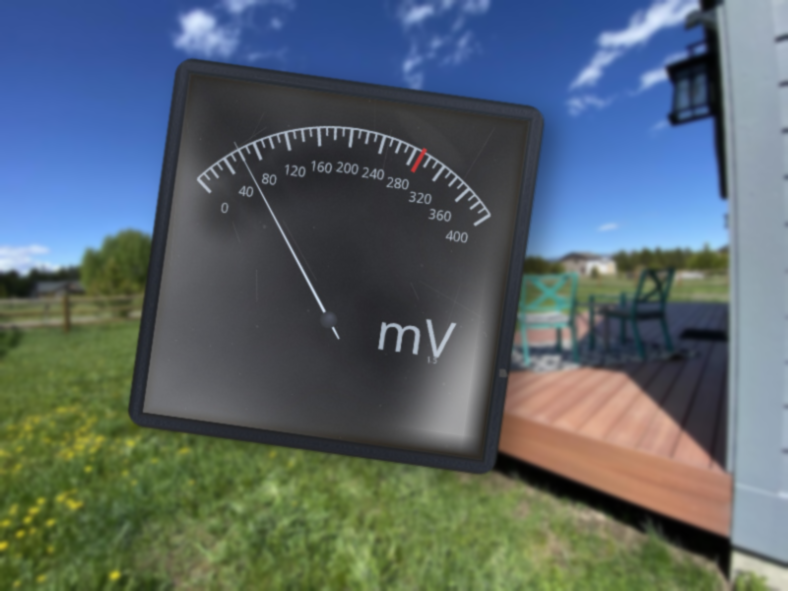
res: 60; mV
